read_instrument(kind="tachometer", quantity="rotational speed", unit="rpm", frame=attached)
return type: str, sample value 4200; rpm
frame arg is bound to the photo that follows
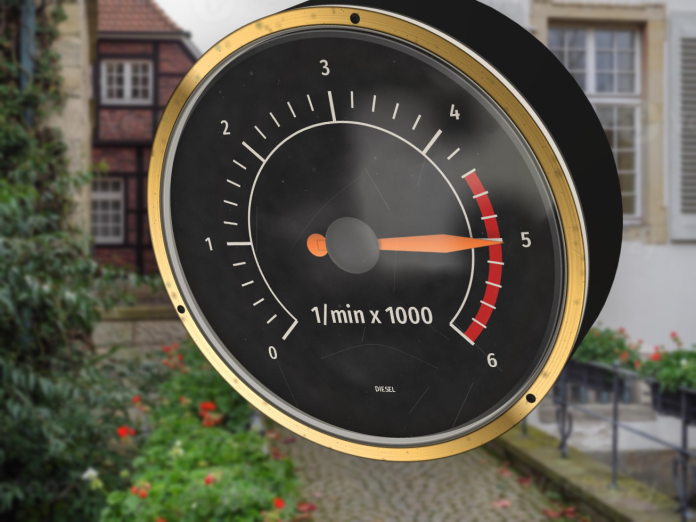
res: 5000; rpm
